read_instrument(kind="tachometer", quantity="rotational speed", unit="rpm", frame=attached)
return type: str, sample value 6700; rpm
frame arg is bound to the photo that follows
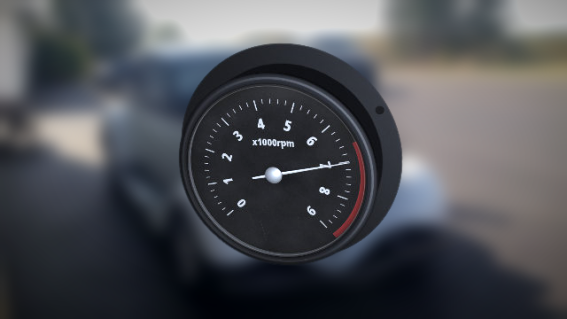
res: 7000; rpm
